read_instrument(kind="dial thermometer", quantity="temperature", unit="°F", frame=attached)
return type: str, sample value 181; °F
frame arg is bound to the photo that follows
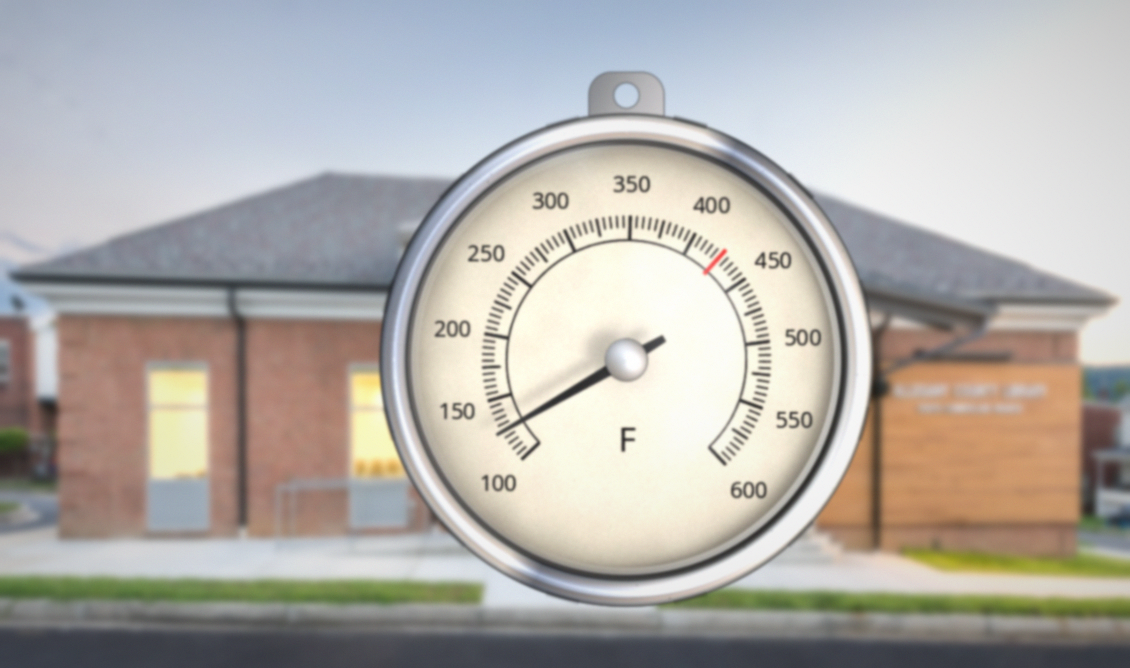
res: 125; °F
